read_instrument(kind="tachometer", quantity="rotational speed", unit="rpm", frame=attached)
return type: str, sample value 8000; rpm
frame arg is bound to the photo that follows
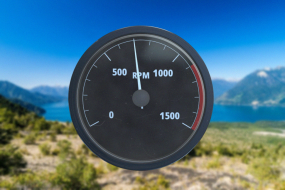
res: 700; rpm
